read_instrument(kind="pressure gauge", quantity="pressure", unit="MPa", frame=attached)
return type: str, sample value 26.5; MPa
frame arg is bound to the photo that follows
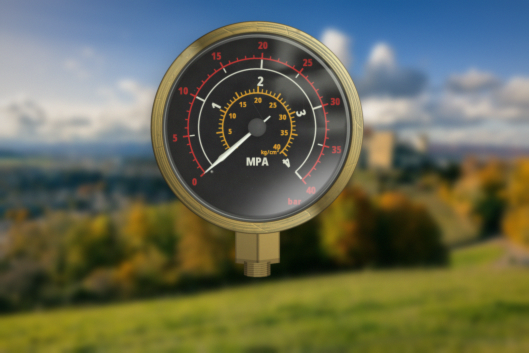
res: 0; MPa
